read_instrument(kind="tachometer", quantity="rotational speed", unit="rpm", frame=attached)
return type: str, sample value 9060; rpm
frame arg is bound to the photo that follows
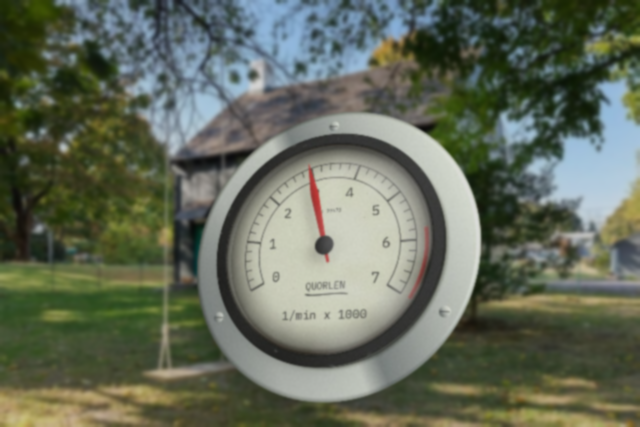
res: 3000; rpm
